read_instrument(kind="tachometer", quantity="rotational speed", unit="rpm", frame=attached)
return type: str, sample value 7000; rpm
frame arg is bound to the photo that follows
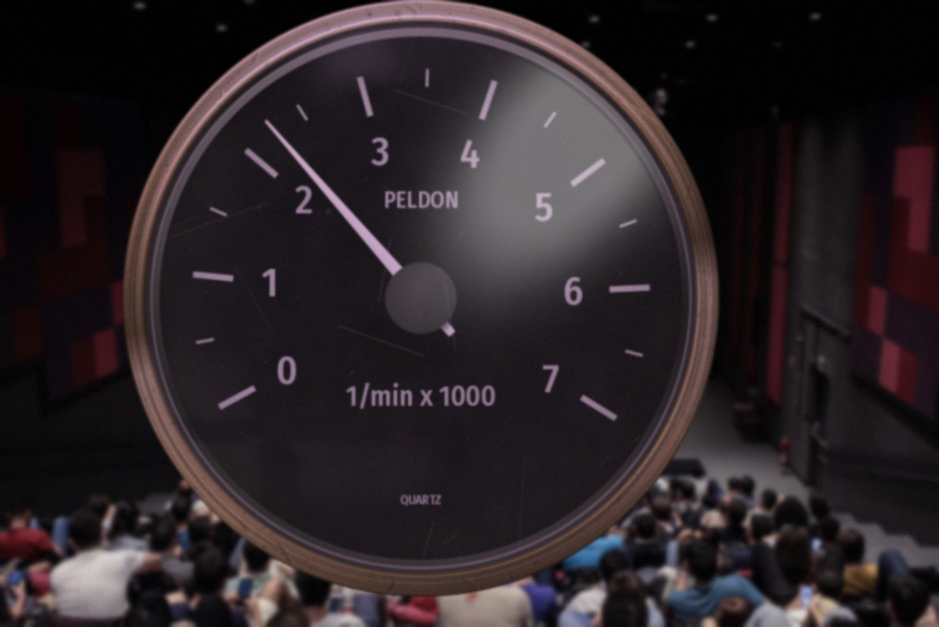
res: 2250; rpm
